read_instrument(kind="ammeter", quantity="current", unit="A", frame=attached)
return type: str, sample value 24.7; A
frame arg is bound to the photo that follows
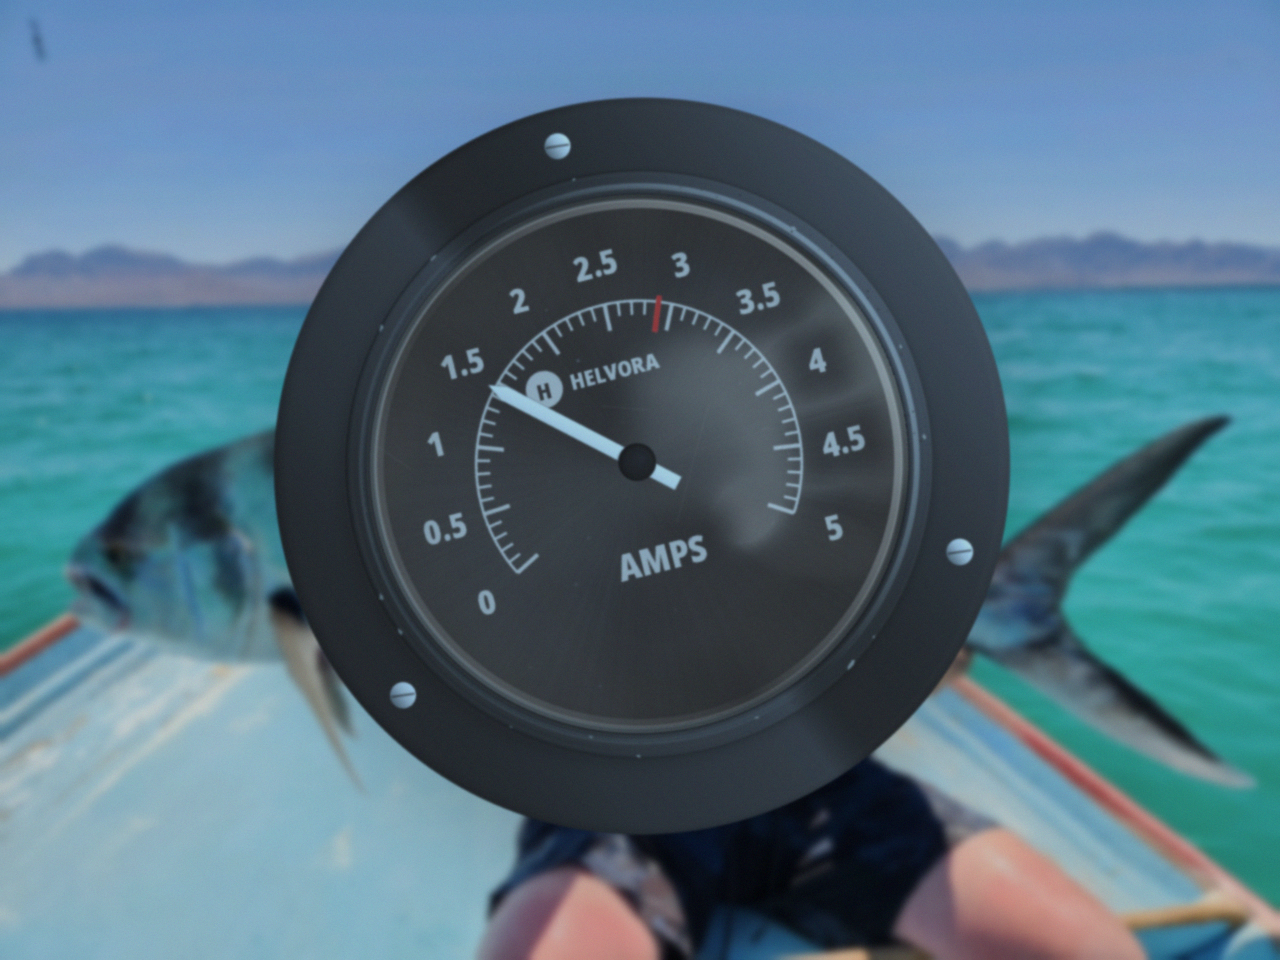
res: 1.45; A
